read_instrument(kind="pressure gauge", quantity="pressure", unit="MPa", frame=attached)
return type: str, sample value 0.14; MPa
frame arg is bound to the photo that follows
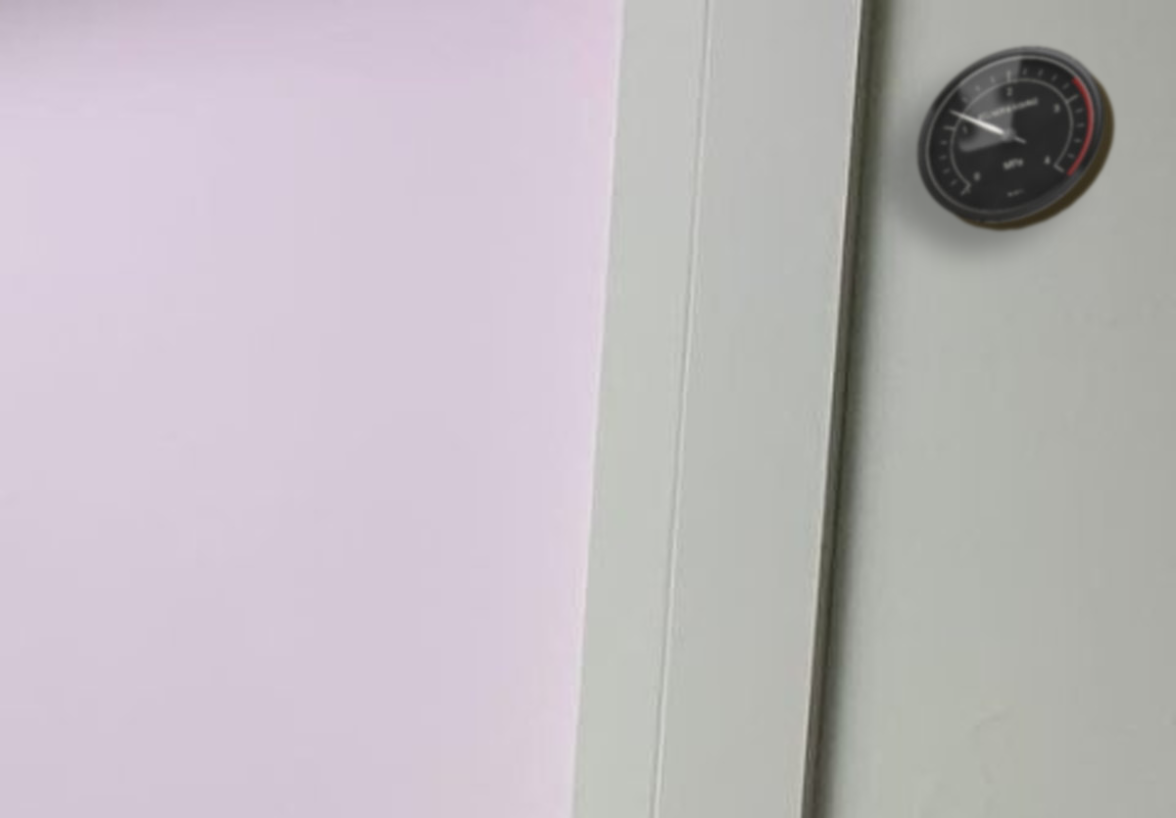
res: 1.2; MPa
